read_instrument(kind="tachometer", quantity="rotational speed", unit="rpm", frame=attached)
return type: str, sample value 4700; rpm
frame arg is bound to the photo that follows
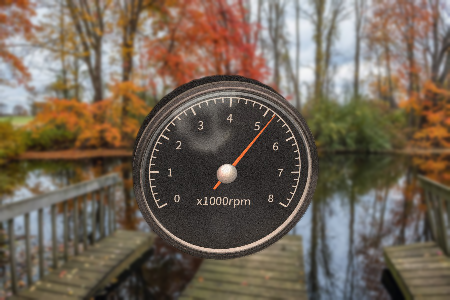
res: 5200; rpm
